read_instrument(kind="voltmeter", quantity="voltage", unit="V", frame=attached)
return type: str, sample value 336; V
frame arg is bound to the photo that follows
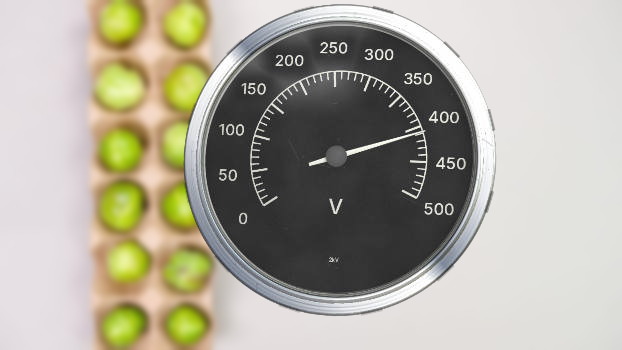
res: 410; V
